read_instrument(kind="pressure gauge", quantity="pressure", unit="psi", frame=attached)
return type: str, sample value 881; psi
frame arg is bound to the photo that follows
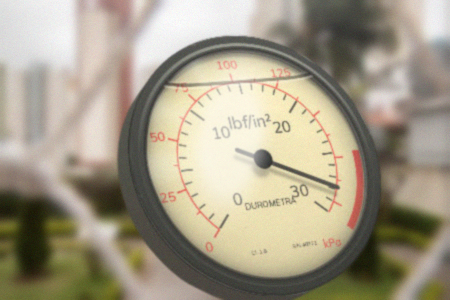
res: 28; psi
